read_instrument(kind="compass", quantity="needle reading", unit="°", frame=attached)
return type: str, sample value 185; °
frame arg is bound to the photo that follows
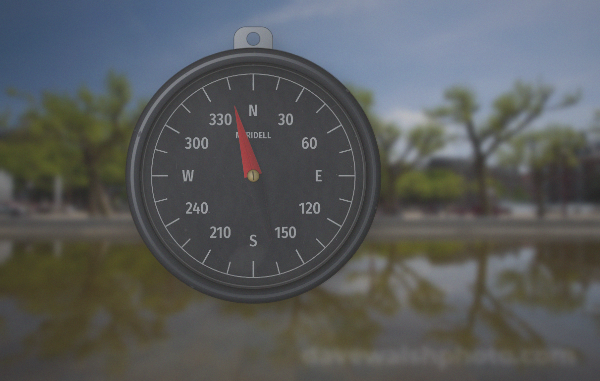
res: 345; °
